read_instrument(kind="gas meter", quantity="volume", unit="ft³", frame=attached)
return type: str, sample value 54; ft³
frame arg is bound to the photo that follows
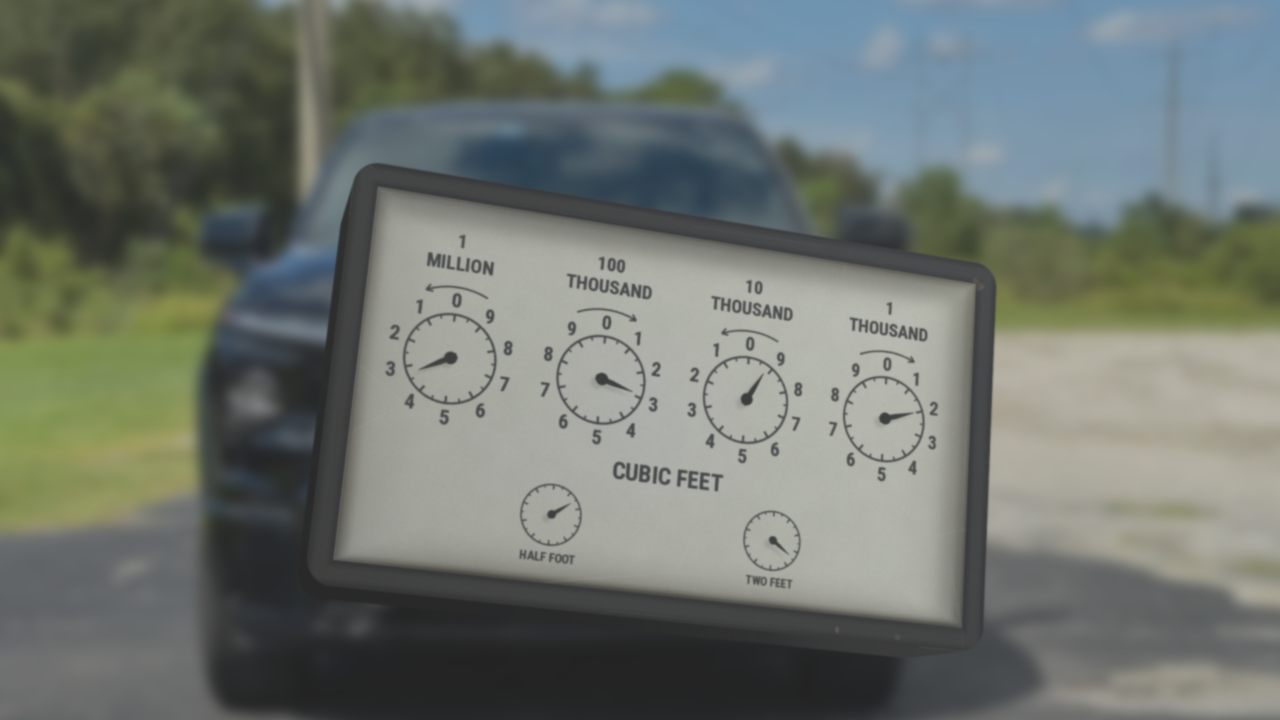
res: 329200; ft³
